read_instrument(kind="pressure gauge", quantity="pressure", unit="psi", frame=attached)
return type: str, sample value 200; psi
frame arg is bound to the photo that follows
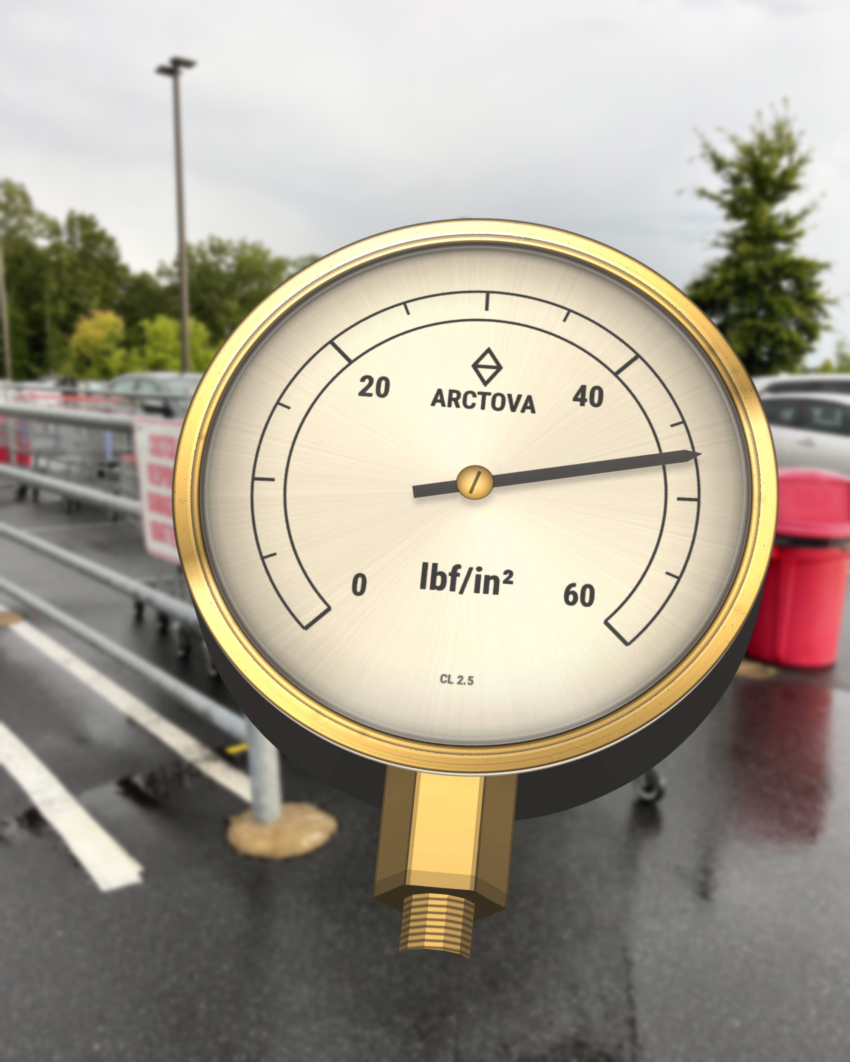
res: 47.5; psi
